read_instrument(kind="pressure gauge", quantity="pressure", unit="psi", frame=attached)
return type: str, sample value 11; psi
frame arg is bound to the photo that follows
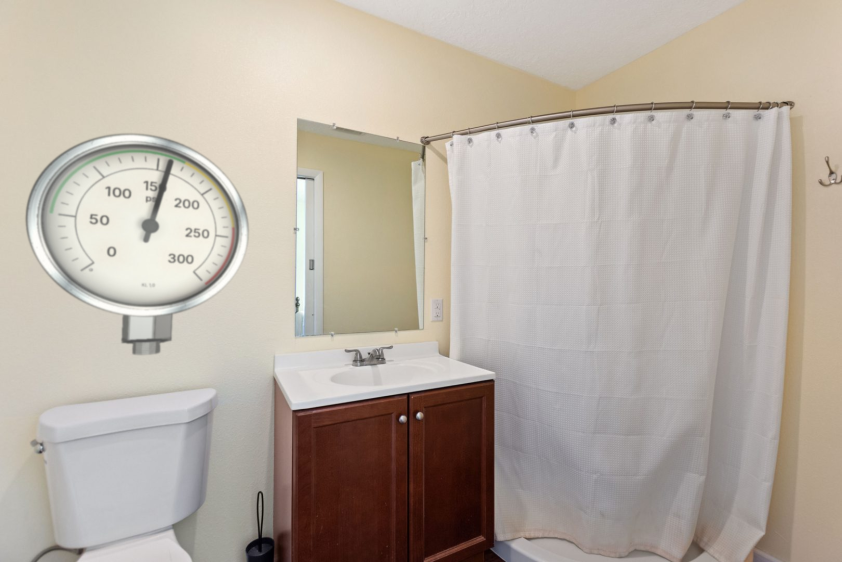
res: 160; psi
